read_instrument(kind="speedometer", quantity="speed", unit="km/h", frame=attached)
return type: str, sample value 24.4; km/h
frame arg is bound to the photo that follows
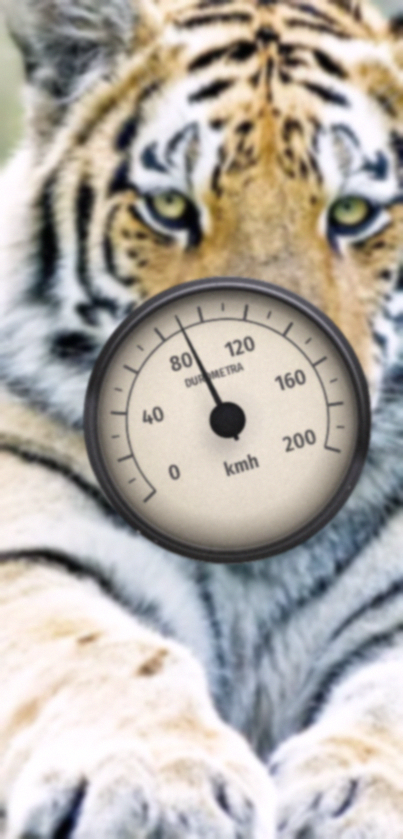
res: 90; km/h
